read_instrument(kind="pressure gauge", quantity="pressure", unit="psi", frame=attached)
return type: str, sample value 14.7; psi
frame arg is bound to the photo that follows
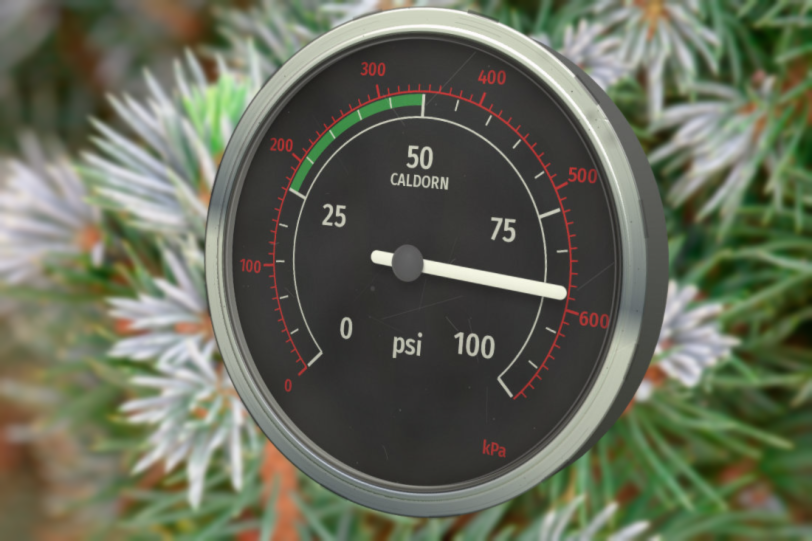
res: 85; psi
